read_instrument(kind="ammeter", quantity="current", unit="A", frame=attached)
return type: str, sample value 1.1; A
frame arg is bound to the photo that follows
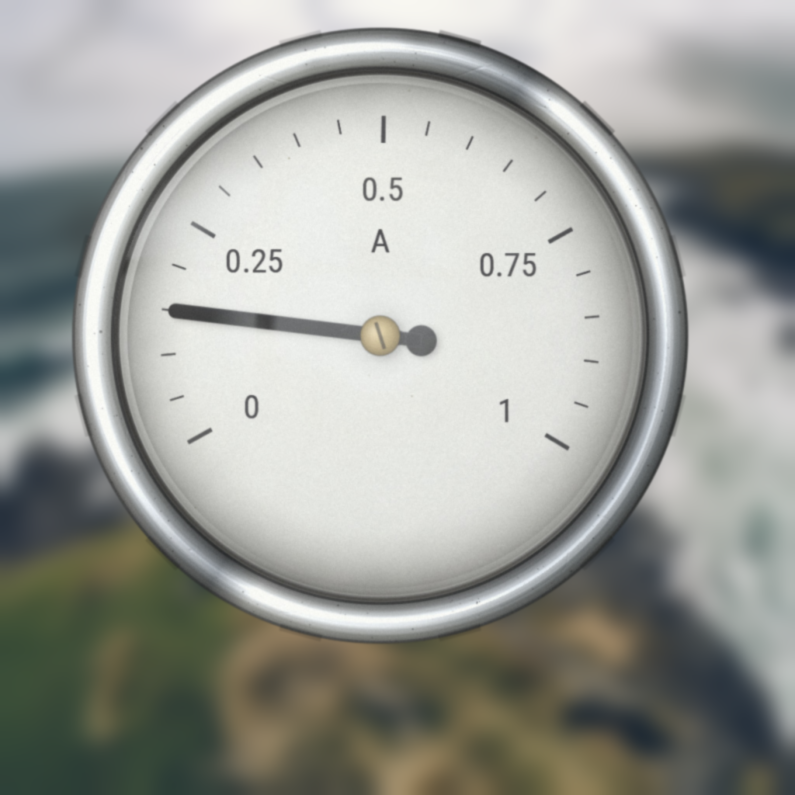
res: 0.15; A
